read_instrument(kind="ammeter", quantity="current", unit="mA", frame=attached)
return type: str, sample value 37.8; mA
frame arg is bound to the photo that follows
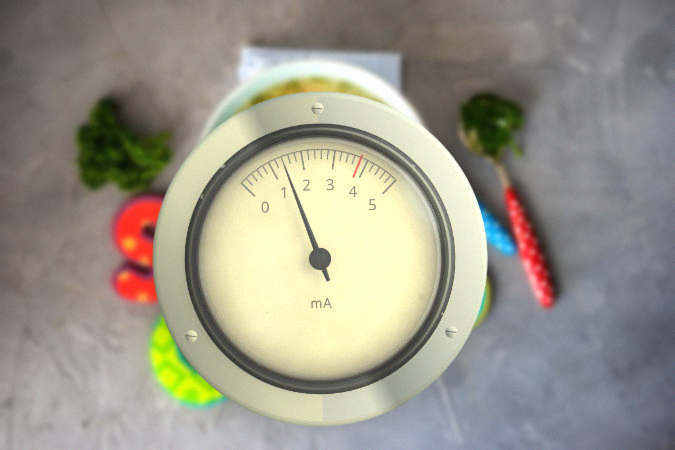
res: 1.4; mA
